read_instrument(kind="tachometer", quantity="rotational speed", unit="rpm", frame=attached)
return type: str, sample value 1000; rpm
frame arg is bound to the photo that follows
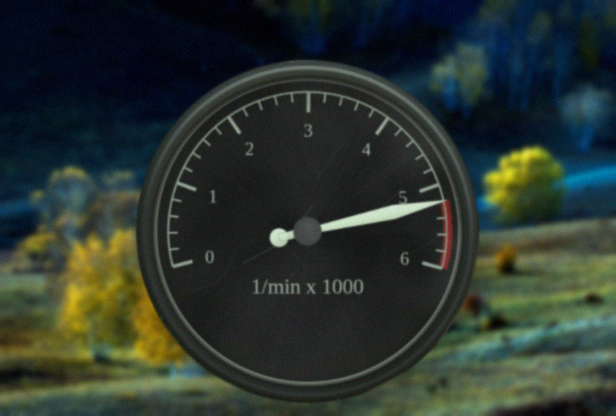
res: 5200; rpm
